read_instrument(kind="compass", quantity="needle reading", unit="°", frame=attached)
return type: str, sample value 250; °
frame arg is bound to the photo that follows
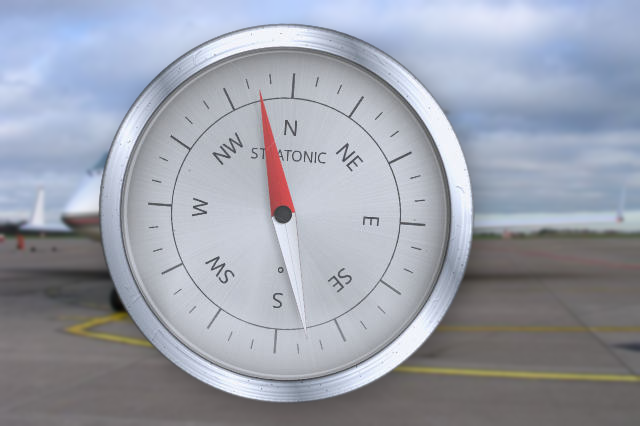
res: 345; °
